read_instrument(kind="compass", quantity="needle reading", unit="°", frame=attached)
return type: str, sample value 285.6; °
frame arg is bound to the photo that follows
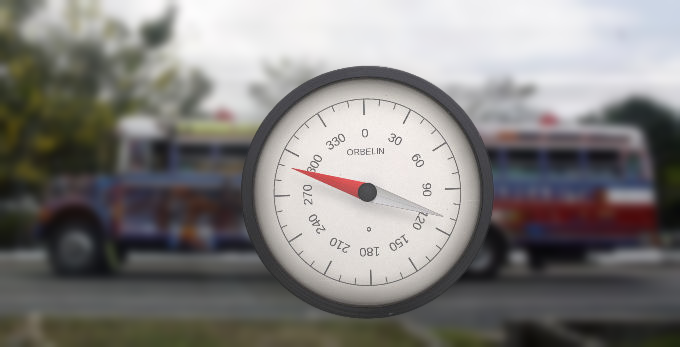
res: 290; °
